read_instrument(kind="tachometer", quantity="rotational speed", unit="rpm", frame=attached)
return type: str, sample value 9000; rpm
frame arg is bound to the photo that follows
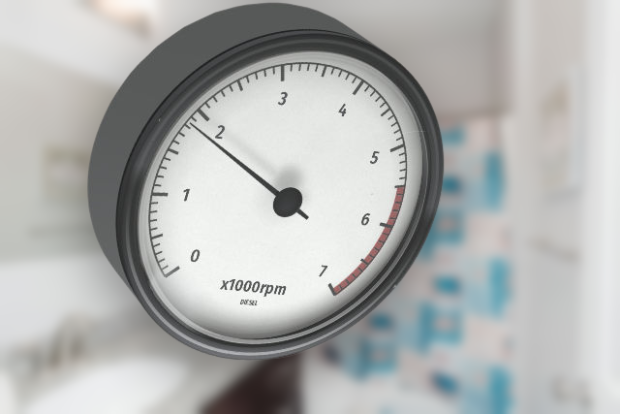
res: 1850; rpm
